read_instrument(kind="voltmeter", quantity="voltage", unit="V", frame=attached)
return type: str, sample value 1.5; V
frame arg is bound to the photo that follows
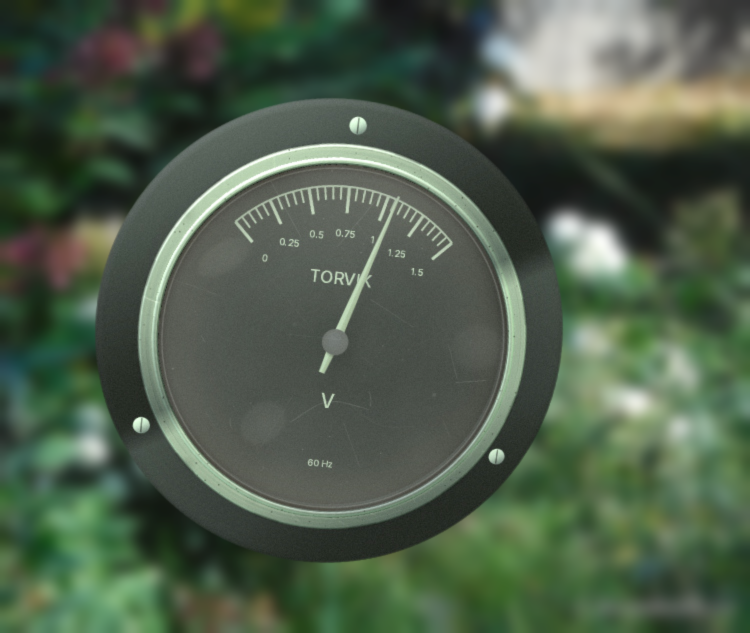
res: 1.05; V
